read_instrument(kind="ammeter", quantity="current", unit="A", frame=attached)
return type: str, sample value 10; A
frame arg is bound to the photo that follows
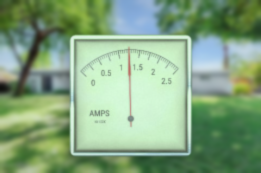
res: 1.25; A
